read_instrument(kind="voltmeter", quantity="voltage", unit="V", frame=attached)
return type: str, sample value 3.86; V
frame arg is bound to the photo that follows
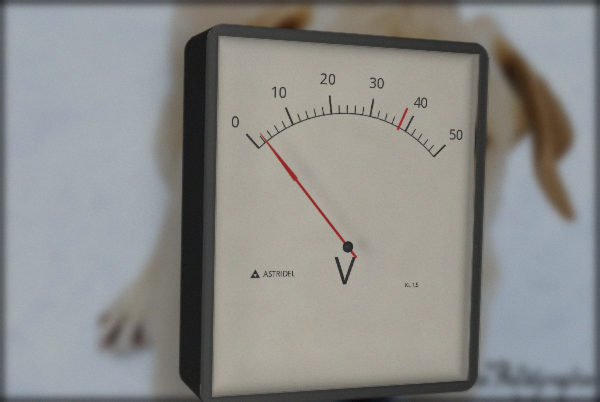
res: 2; V
